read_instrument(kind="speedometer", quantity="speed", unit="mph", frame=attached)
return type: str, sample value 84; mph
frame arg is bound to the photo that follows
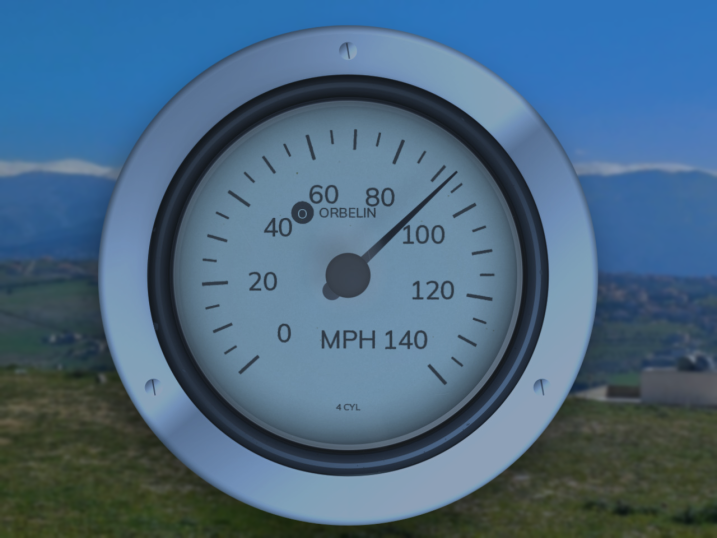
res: 92.5; mph
